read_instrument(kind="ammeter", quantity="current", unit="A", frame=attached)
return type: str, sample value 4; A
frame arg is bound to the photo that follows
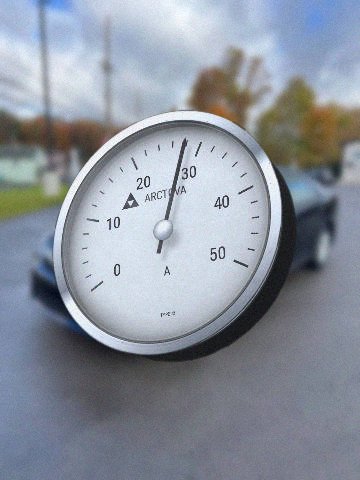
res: 28; A
